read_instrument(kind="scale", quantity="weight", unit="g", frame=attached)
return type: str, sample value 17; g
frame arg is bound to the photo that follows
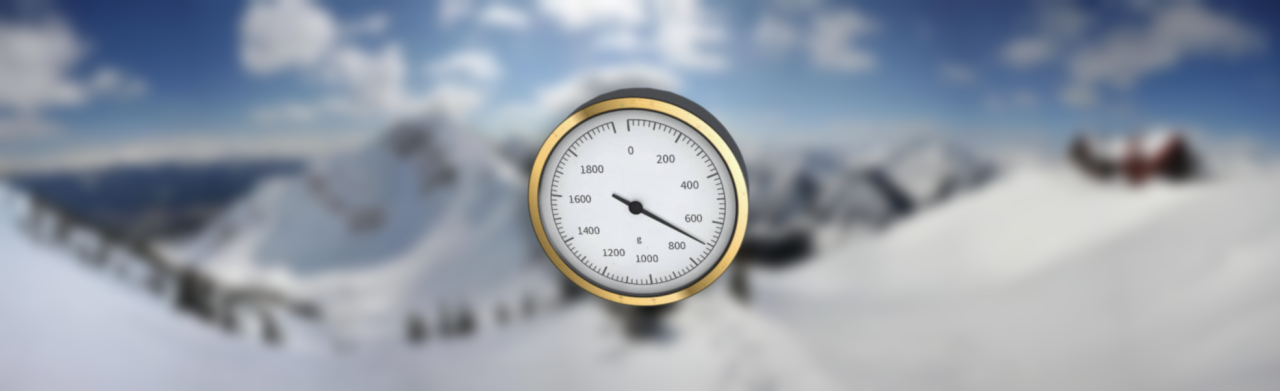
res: 700; g
